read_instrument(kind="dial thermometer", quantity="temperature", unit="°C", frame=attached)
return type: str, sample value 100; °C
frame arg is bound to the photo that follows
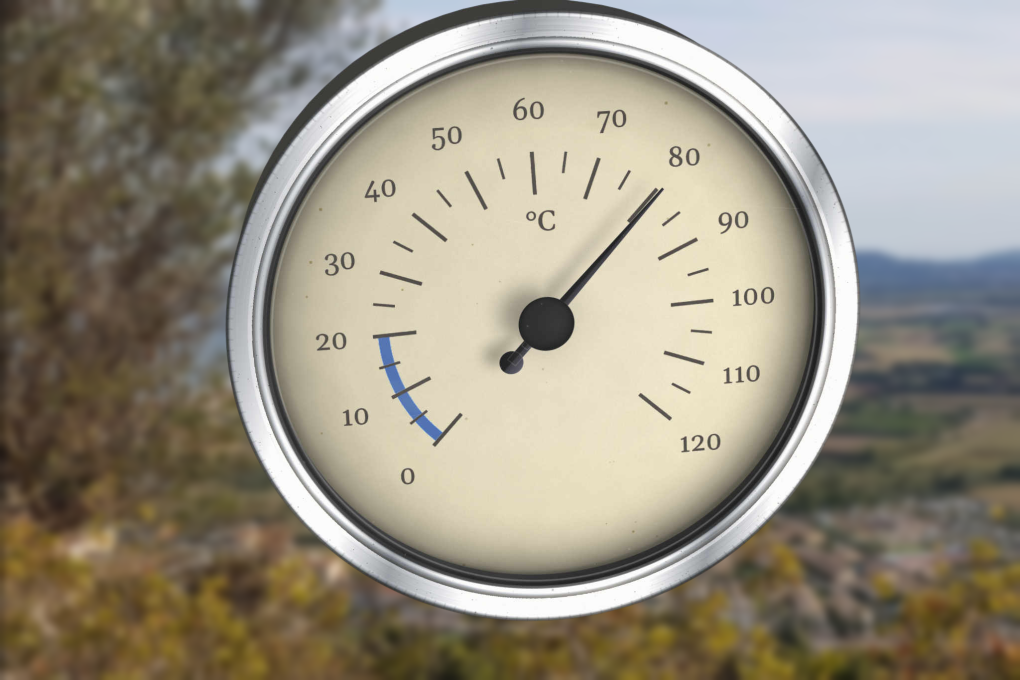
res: 80; °C
